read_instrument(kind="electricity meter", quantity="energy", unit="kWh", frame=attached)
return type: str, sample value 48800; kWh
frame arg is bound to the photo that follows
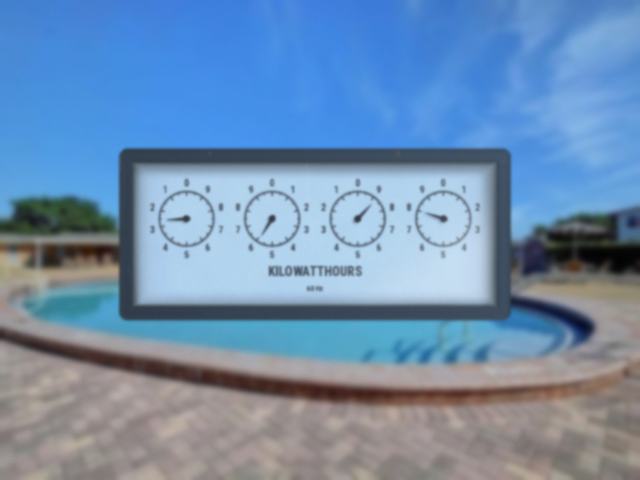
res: 2588; kWh
